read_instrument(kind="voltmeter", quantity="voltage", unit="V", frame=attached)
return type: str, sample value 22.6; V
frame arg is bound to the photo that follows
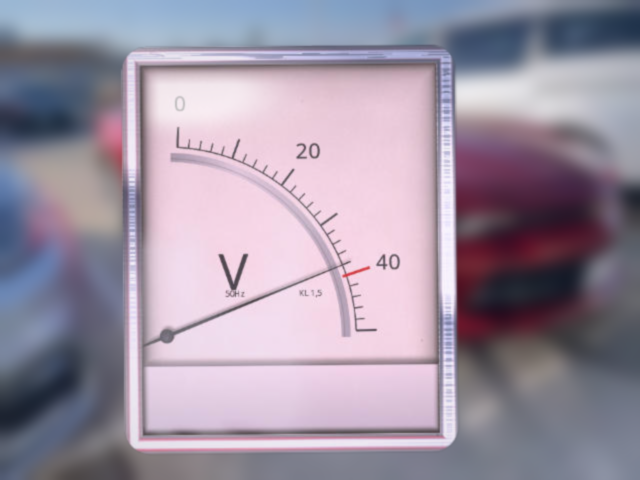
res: 38; V
